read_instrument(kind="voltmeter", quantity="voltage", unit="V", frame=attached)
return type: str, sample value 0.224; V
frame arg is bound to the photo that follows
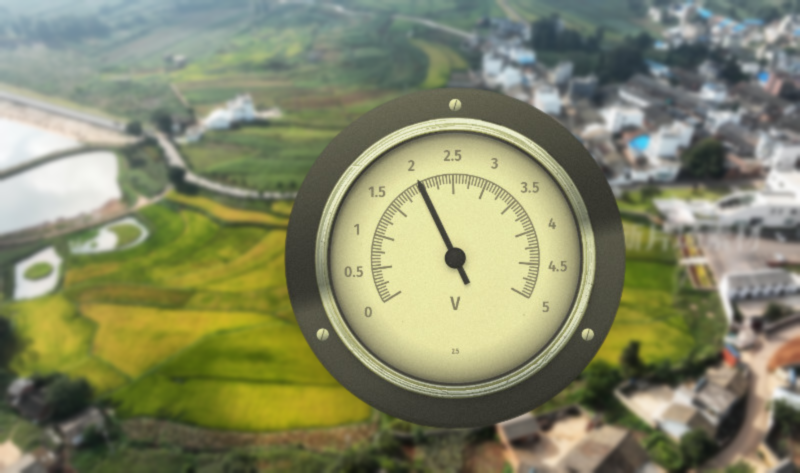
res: 2; V
